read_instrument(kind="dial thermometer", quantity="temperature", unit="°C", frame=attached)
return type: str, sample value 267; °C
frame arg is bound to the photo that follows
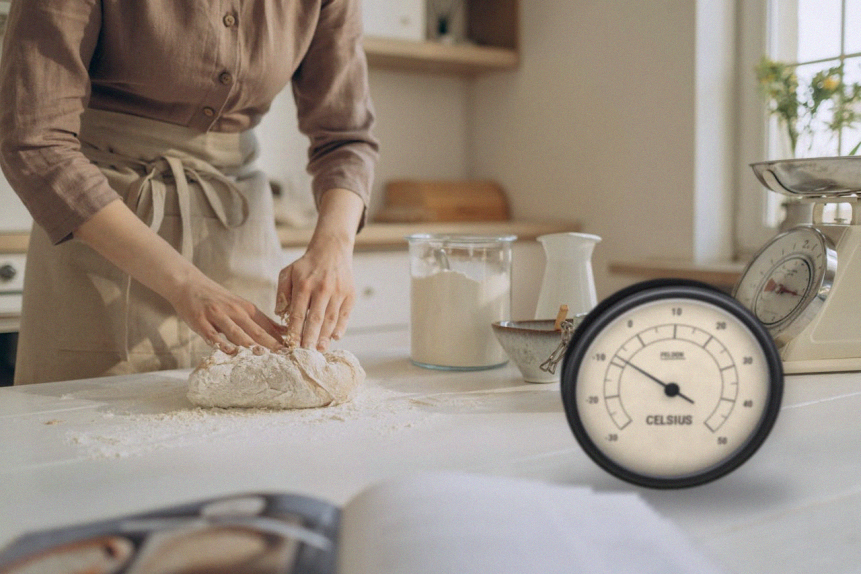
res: -7.5; °C
